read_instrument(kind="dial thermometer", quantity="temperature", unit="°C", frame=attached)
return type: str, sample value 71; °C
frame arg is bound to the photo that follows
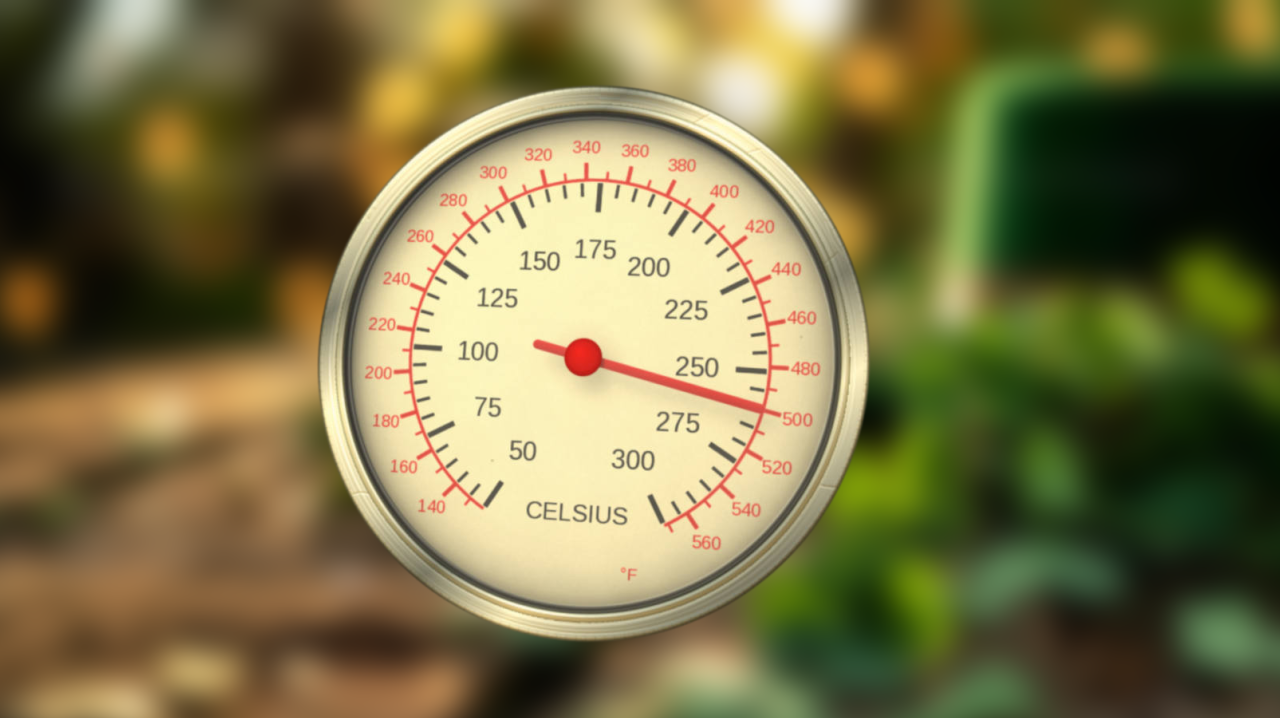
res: 260; °C
